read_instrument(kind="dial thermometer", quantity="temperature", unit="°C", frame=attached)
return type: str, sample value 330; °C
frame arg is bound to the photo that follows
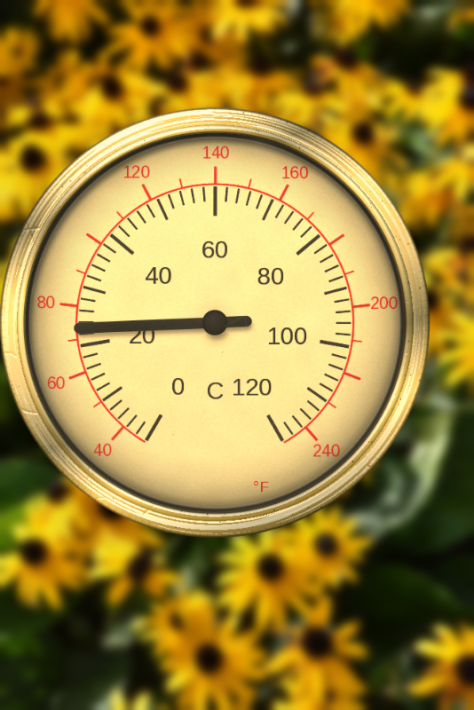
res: 23; °C
